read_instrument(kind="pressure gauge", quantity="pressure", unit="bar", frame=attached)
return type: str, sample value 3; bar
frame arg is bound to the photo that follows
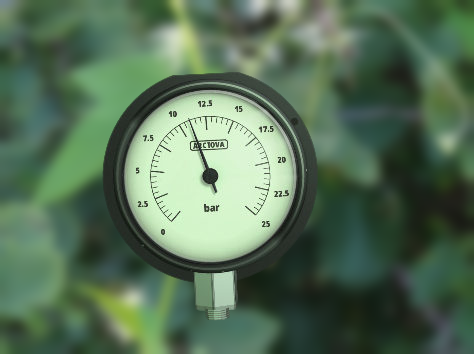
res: 11; bar
